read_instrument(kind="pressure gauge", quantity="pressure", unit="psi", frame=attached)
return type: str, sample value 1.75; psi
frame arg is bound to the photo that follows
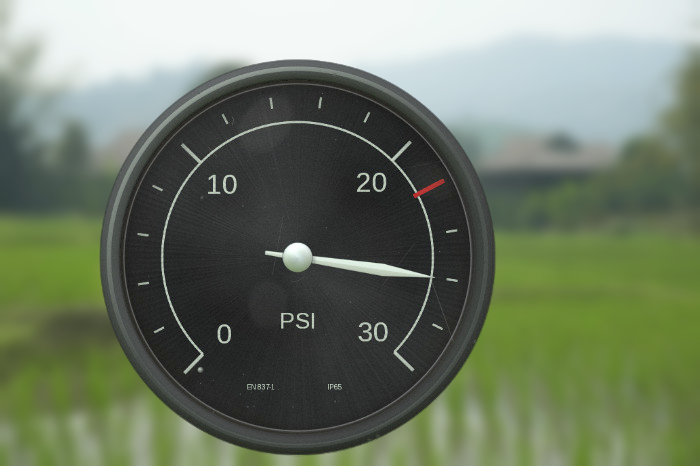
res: 26; psi
